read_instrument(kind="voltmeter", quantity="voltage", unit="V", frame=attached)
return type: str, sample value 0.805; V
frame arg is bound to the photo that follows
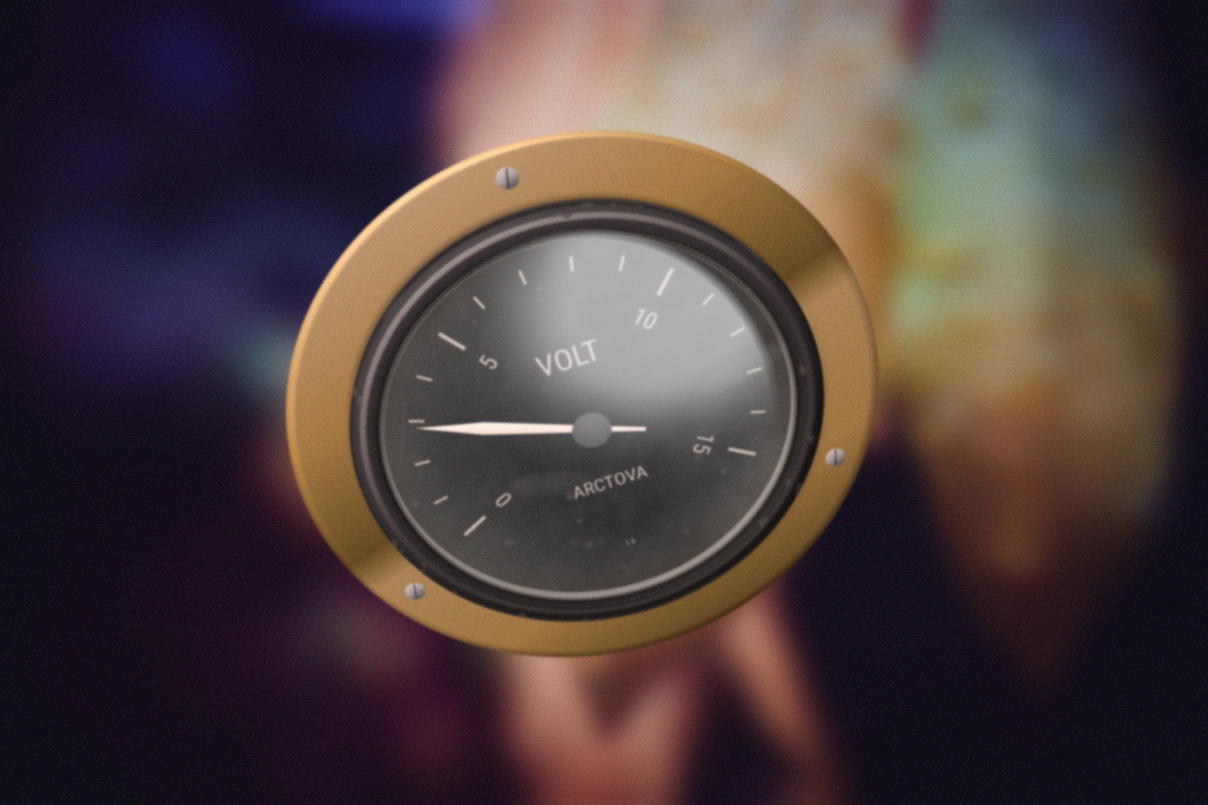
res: 3; V
